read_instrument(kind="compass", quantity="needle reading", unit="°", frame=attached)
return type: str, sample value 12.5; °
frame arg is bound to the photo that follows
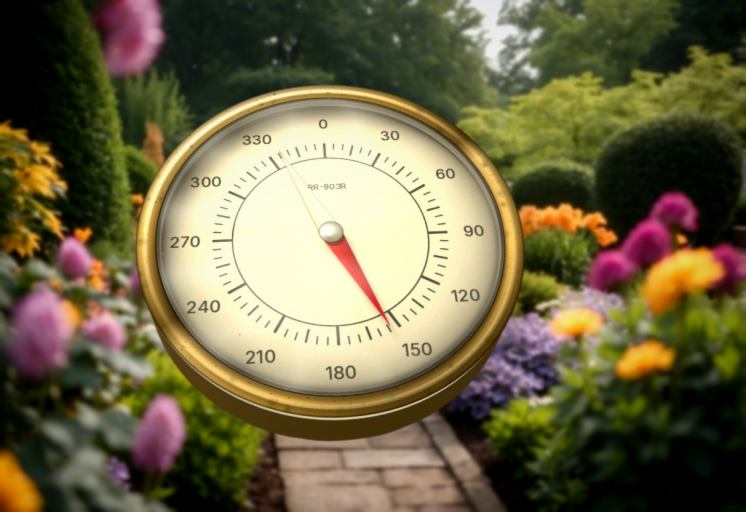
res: 155; °
